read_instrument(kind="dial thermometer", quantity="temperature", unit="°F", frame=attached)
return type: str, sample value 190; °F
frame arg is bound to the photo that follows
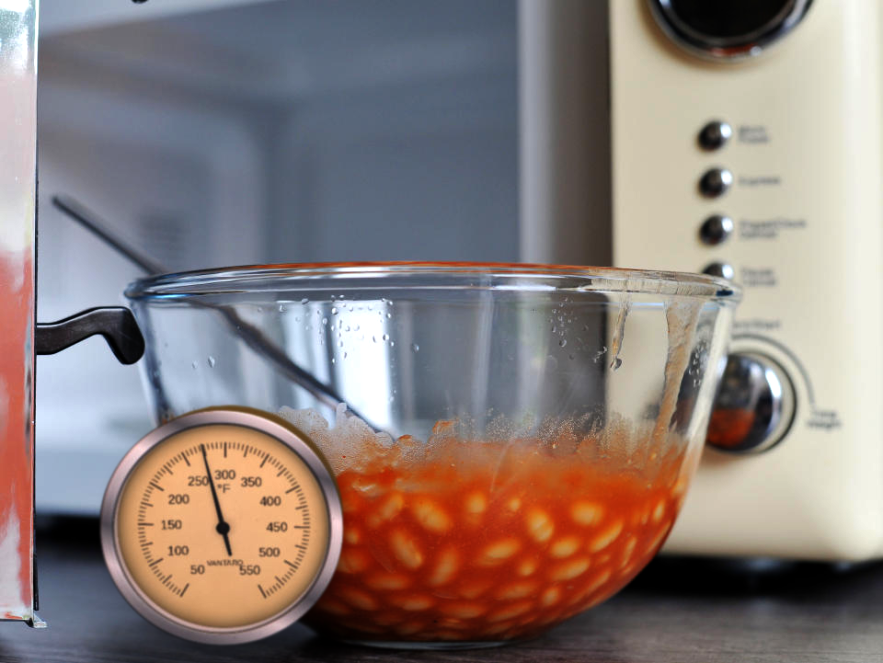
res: 275; °F
